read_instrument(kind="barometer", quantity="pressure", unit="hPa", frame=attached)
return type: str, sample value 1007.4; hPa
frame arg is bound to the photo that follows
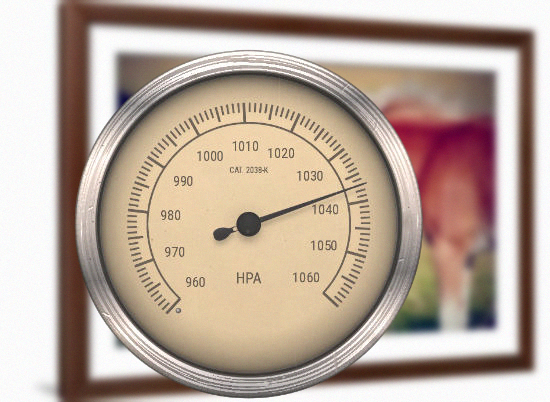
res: 1037; hPa
